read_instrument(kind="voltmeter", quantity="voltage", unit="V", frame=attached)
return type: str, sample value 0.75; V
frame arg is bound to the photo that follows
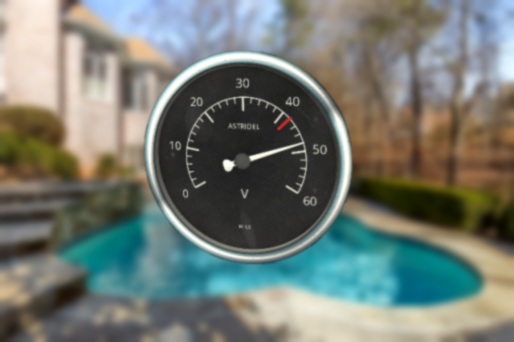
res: 48; V
